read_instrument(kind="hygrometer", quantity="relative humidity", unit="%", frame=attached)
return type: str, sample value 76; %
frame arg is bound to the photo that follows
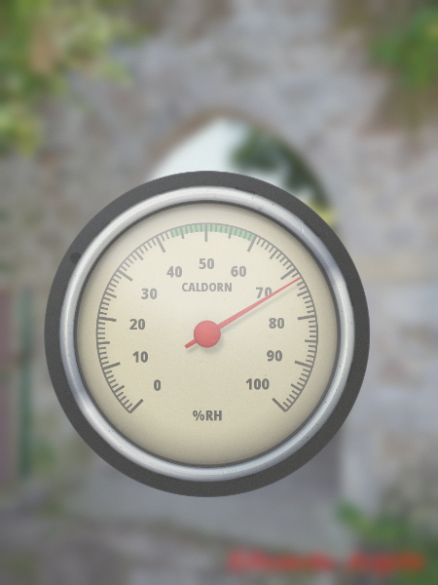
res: 72; %
